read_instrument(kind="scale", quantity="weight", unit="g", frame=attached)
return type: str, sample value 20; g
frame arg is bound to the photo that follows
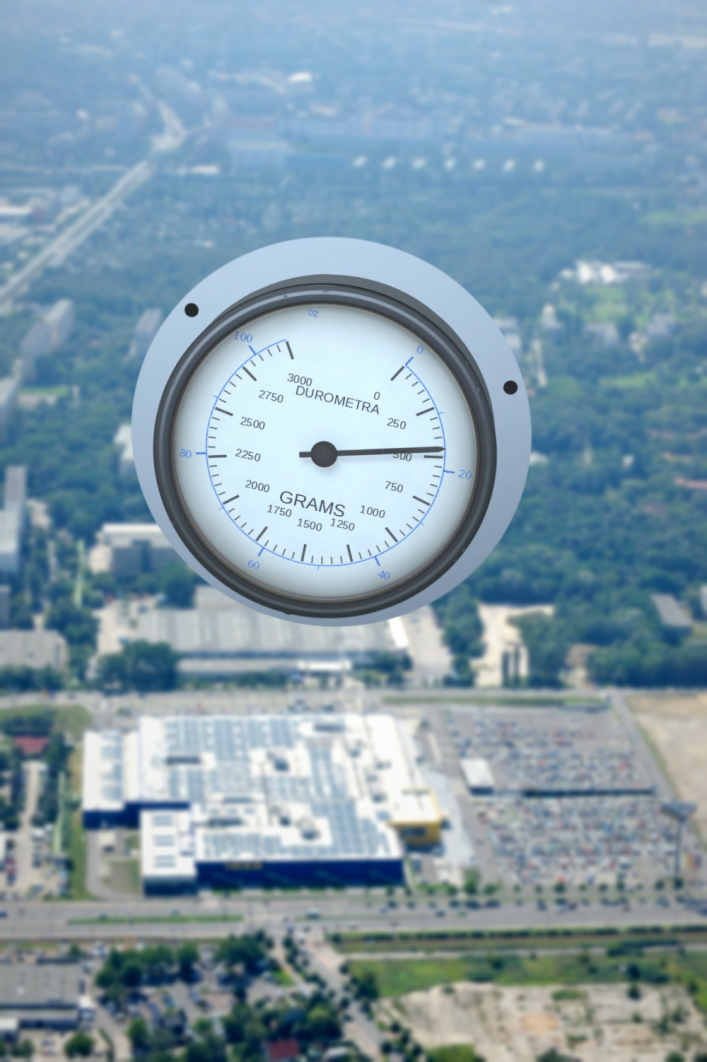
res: 450; g
